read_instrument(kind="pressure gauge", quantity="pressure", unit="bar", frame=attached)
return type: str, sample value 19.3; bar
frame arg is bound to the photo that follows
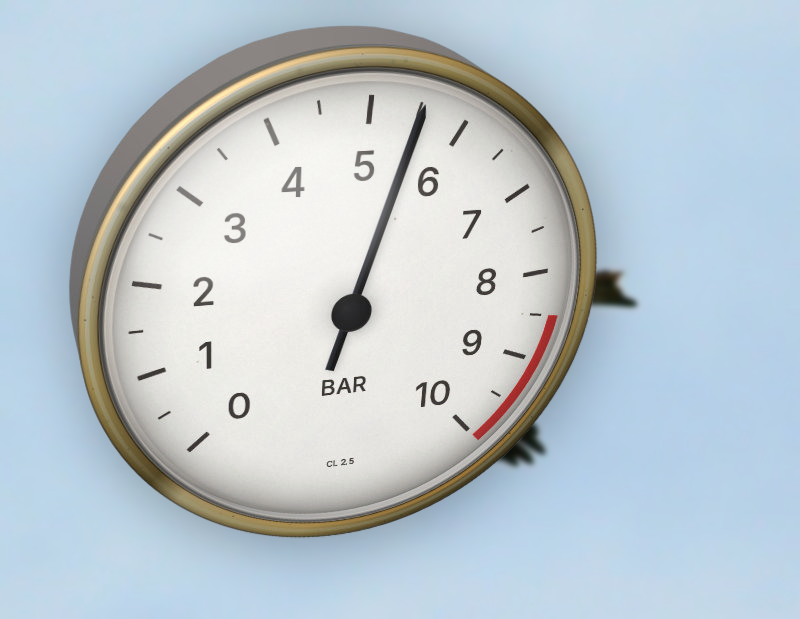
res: 5.5; bar
